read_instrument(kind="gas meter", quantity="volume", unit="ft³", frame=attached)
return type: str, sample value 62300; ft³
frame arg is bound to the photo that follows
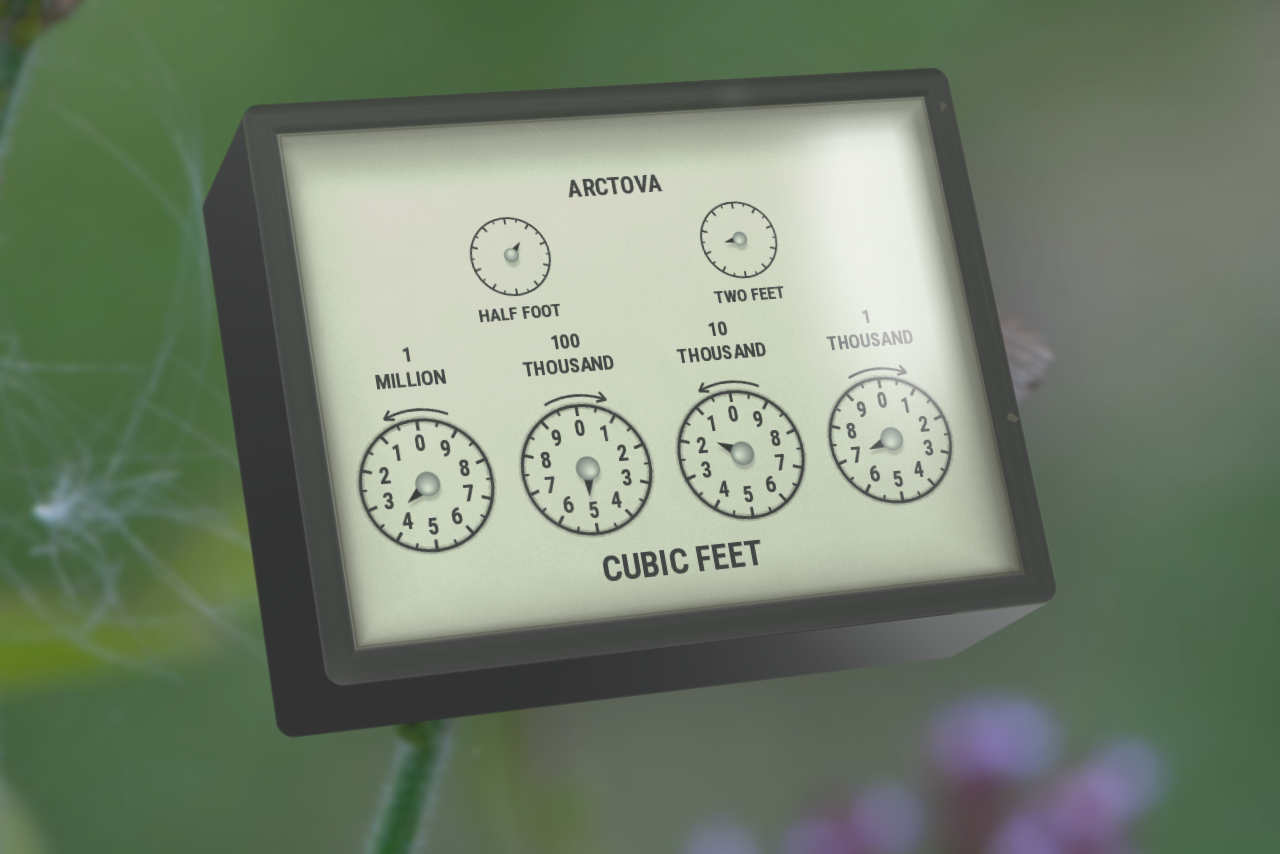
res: 351700; ft³
